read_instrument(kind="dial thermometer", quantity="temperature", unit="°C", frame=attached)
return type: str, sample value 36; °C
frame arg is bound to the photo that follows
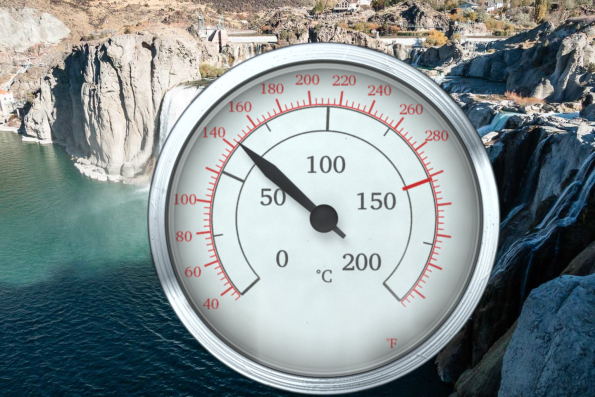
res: 62.5; °C
